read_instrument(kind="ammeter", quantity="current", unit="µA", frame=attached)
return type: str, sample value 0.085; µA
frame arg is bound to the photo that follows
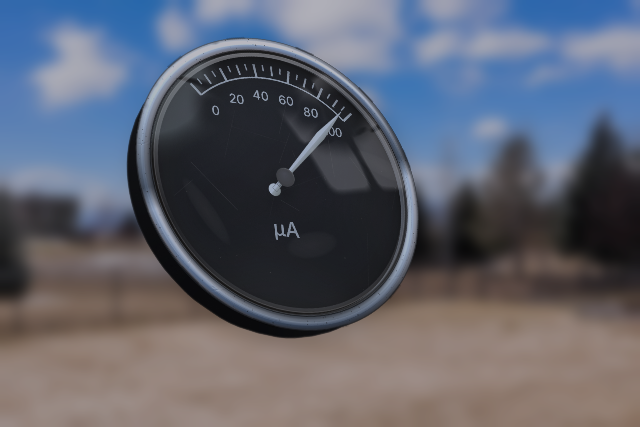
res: 95; µA
